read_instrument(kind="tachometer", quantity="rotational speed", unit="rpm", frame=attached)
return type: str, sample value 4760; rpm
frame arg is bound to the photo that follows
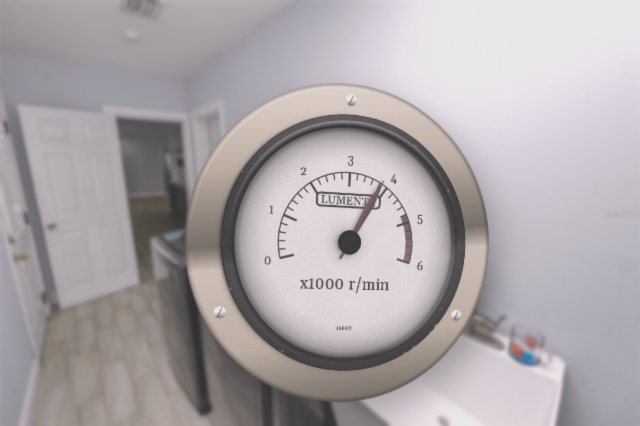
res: 3800; rpm
